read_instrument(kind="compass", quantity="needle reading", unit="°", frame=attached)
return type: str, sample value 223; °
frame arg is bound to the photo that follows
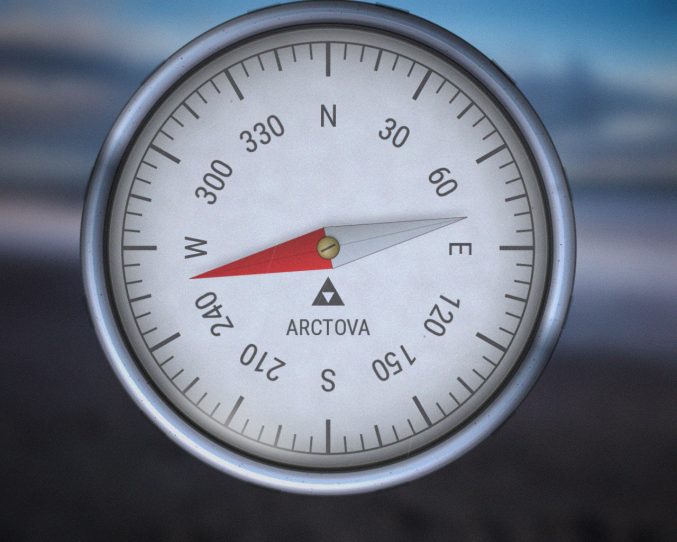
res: 257.5; °
